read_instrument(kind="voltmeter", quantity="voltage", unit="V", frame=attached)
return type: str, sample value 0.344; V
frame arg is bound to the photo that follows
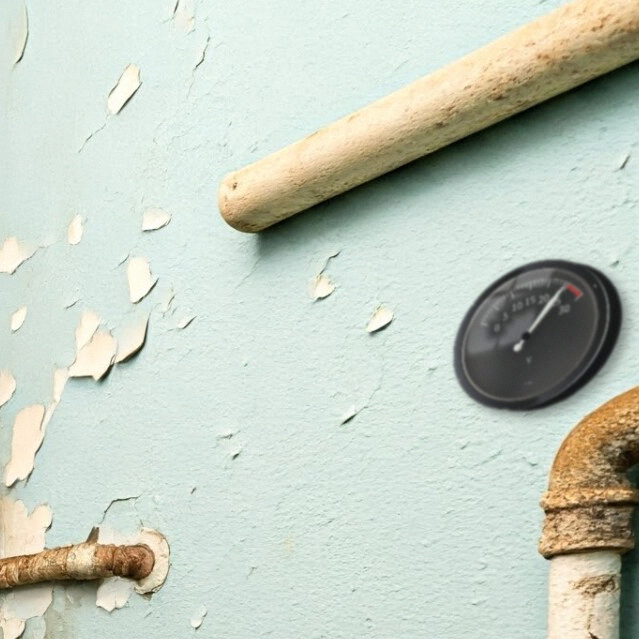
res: 25; V
